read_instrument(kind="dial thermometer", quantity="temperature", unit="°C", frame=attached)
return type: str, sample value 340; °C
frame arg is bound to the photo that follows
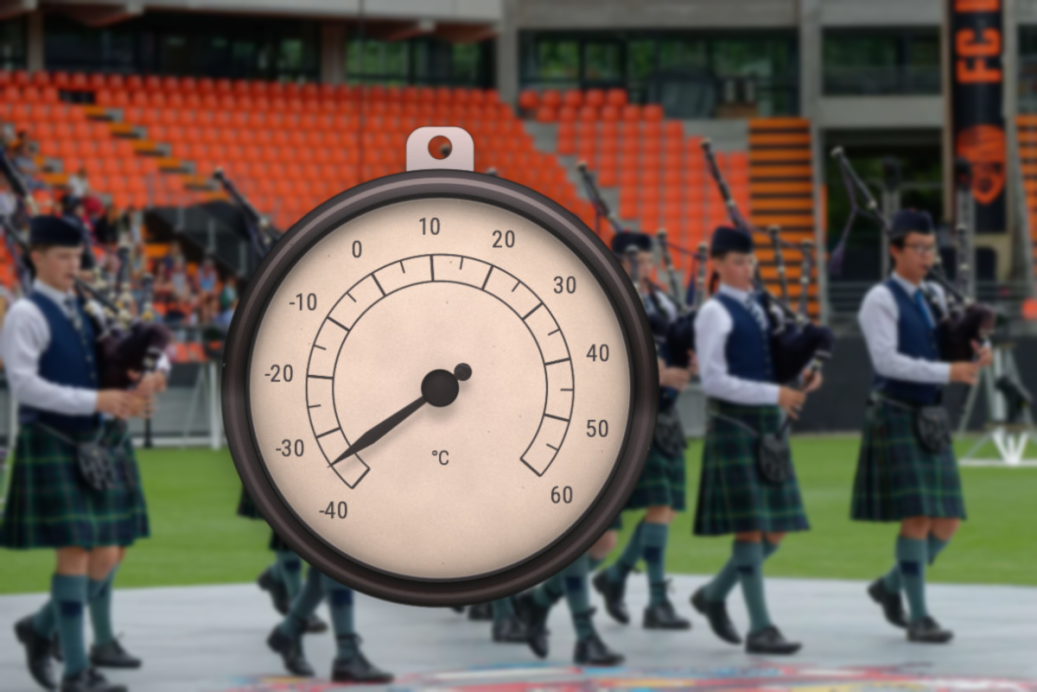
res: -35; °C
